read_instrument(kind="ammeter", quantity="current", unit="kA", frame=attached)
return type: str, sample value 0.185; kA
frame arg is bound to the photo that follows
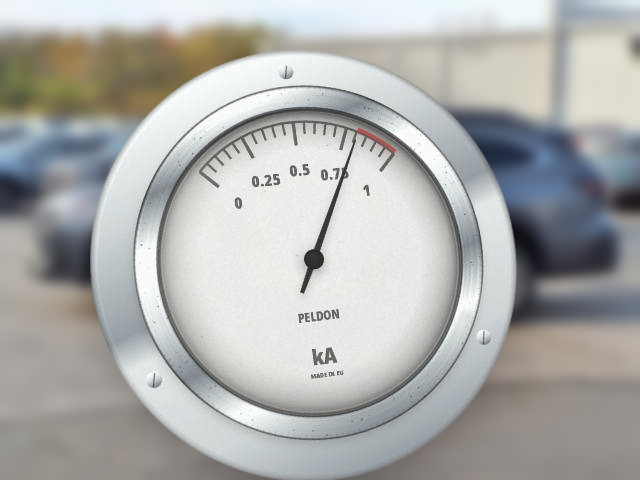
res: 0.8; kA
